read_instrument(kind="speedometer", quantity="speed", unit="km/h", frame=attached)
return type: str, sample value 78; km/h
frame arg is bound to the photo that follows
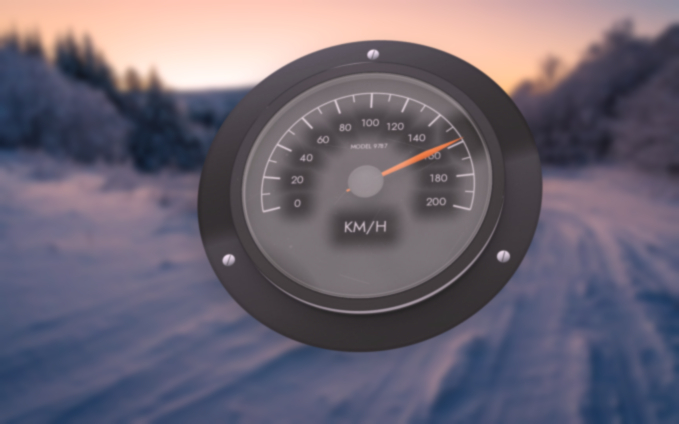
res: 160; km/h
